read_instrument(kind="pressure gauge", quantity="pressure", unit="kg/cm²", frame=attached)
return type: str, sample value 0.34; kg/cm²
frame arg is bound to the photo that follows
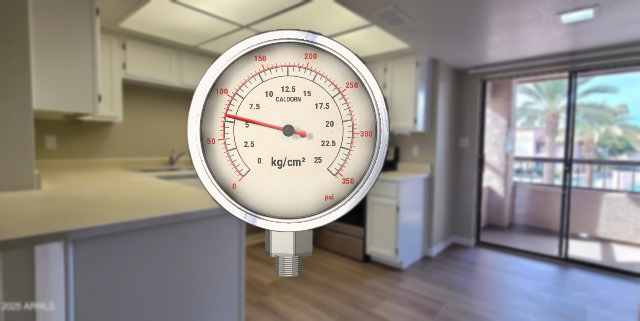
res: 5.5; kg/cm²
